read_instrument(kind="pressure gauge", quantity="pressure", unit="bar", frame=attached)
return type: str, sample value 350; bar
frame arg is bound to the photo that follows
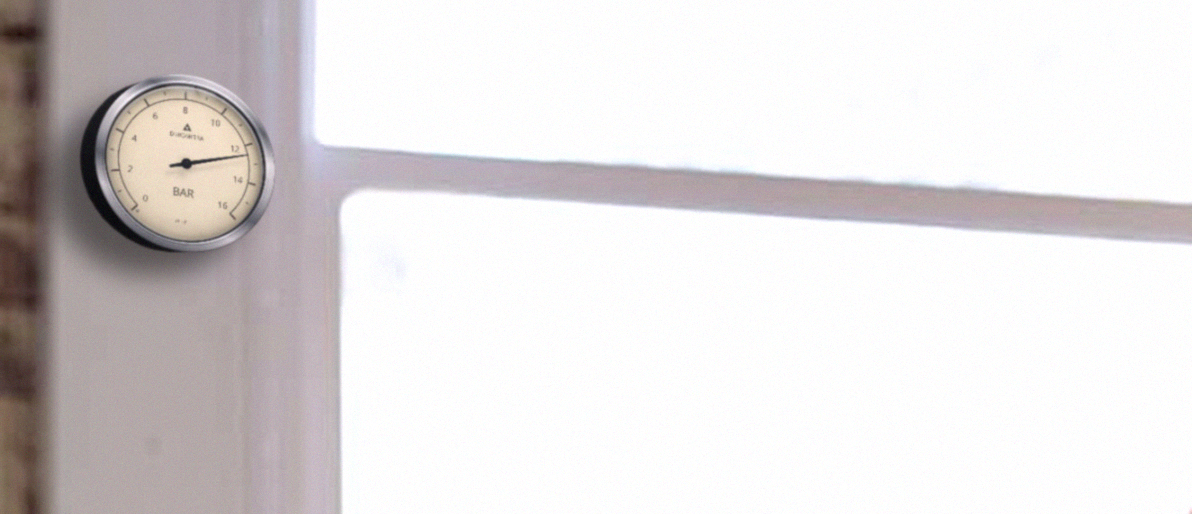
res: 12.5; bar
